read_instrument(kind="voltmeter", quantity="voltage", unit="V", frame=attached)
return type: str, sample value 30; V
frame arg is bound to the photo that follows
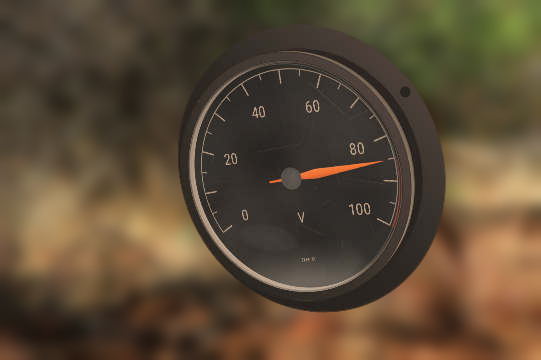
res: 85; V
